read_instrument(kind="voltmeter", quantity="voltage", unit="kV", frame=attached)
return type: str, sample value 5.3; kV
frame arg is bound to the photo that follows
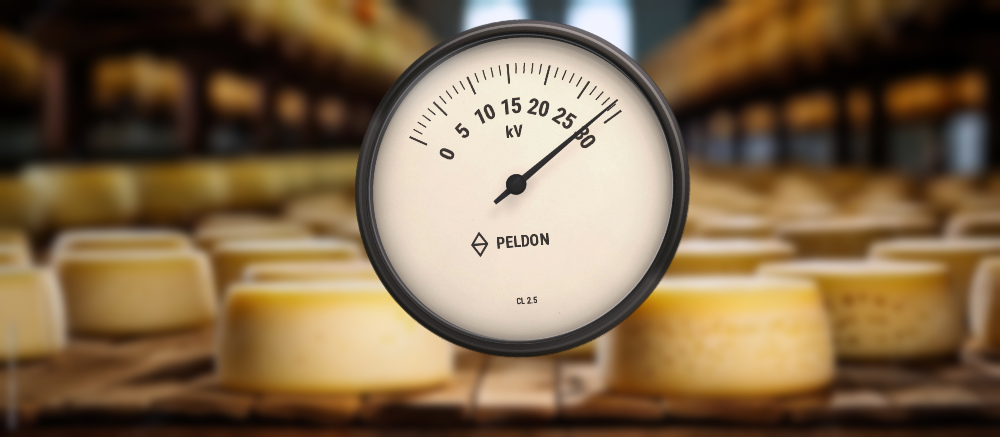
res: 29; kV
